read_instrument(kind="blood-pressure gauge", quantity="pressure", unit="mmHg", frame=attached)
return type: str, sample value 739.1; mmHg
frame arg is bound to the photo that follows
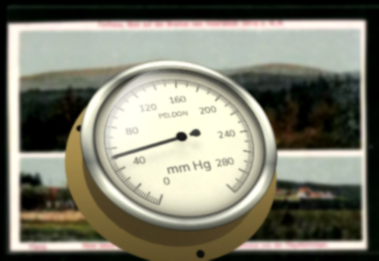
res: 50; mmHg
